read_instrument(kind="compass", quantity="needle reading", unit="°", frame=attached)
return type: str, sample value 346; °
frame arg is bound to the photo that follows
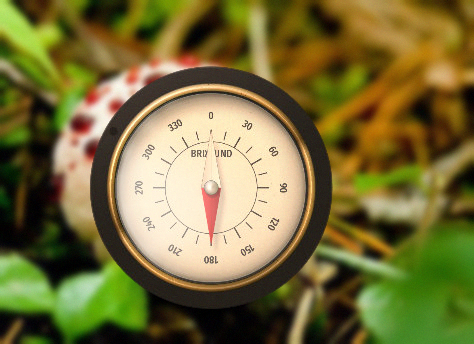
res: 180; °
